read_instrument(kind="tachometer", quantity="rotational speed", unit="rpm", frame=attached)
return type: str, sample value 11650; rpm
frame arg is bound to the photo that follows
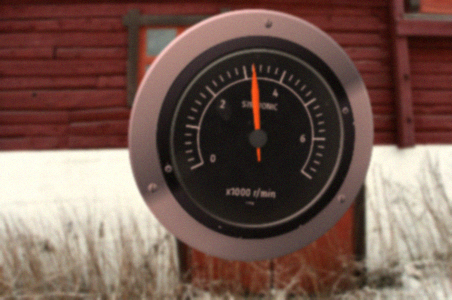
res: 3200; rpm
